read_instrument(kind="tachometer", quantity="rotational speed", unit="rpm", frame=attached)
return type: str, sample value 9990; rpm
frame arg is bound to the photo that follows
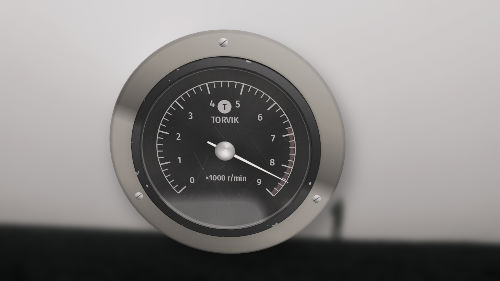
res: 8400; rpm
